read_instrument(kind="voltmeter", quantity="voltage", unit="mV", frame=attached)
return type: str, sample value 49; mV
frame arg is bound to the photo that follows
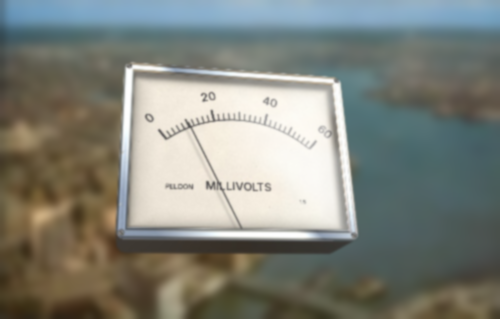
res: 10; mV
